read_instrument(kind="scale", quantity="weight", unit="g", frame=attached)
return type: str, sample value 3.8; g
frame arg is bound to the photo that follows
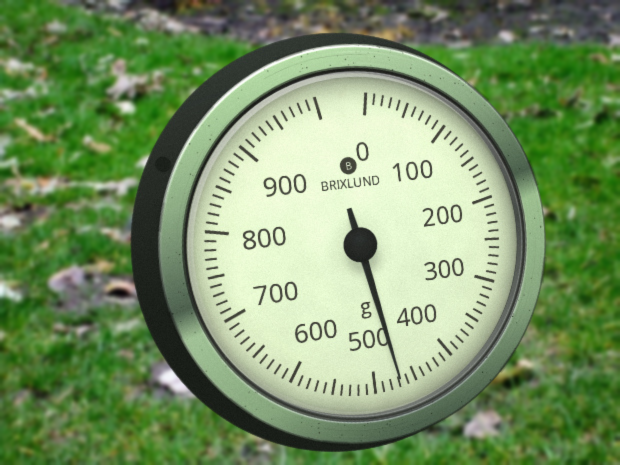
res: 470; g
